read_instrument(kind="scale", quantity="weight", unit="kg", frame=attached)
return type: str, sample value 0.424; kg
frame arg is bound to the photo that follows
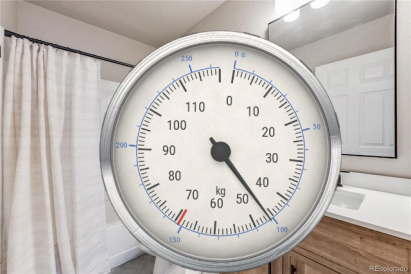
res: 46; kg
